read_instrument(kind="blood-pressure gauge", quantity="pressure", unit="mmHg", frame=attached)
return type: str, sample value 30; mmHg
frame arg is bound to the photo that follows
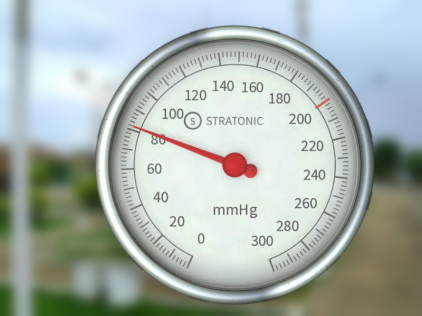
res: 82; mmHg
